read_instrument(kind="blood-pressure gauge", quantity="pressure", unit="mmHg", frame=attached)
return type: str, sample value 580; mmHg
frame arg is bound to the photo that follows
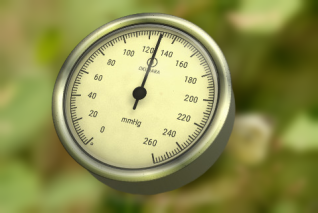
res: 130; mmHg
